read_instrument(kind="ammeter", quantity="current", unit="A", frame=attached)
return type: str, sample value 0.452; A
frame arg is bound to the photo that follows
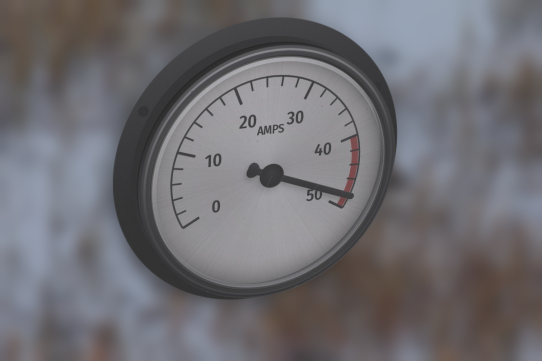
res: 48; A
